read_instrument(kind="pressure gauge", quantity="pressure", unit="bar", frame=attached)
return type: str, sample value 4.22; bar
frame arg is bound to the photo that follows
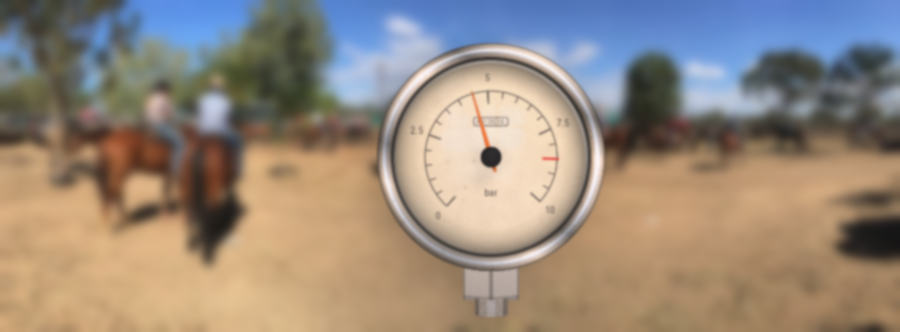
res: 4.5; bar
